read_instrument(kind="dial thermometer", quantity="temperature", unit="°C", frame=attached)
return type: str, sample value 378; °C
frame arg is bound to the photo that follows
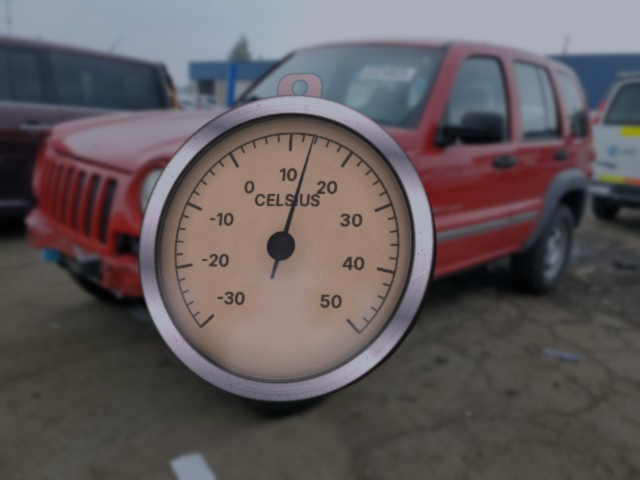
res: 14; °C
